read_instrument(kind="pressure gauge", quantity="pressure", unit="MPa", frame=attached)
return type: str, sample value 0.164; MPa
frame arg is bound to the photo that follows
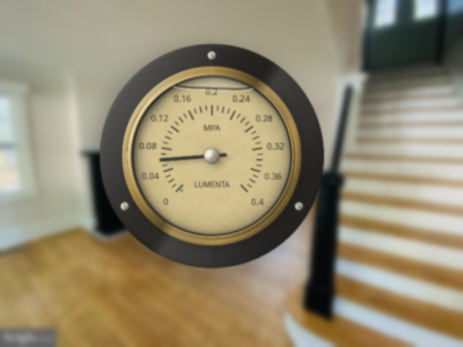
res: 0.06; MPa
